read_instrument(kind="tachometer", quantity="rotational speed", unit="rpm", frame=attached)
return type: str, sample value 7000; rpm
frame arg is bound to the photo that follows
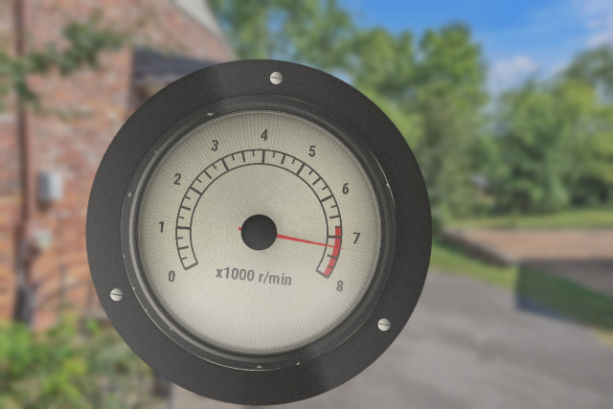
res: 7250; rpm
